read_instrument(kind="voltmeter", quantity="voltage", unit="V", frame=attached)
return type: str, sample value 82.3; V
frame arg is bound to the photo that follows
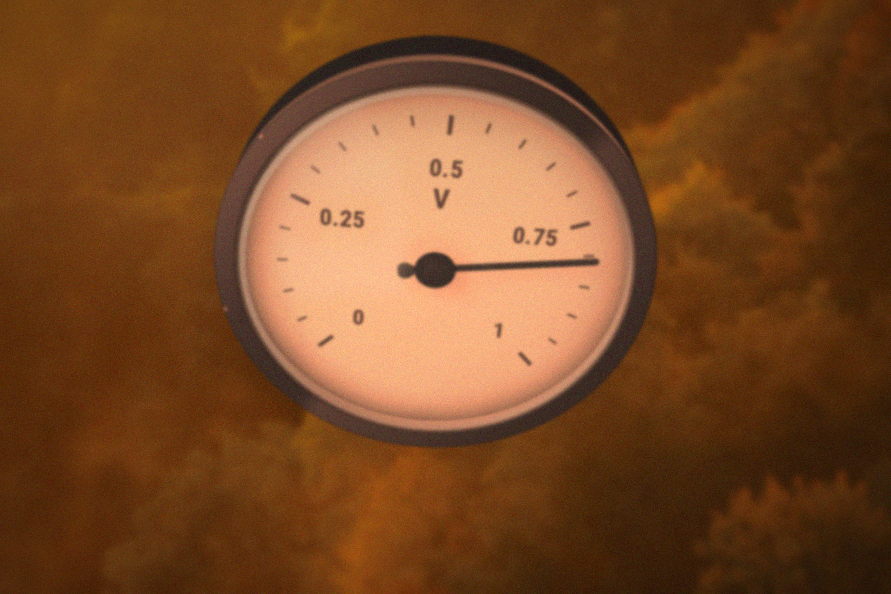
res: 0.8; V
